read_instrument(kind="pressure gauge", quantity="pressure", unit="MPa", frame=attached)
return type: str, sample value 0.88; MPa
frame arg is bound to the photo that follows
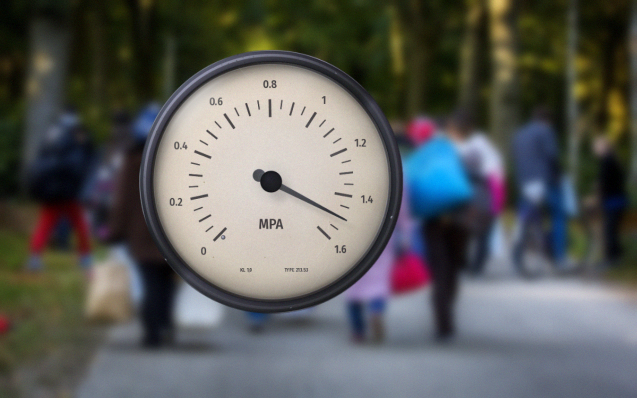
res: 1.5; MPa
